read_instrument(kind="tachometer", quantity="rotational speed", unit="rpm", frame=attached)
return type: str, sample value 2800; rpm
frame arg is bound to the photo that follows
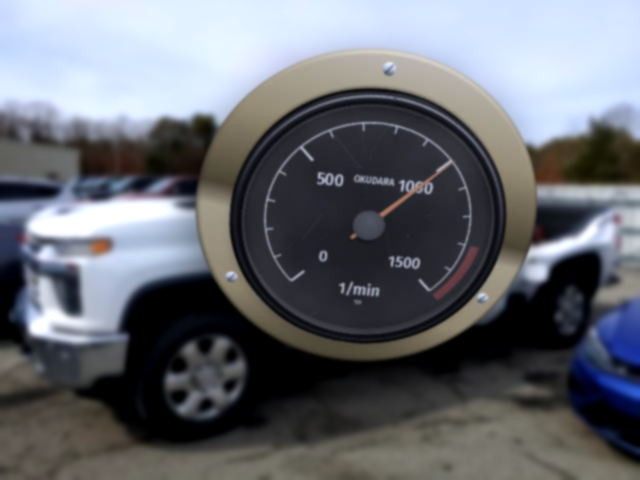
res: 1000; rpm
